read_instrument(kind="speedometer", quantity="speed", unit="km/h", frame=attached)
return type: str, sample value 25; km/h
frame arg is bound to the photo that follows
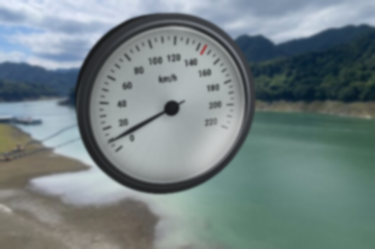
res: 10; km/h
